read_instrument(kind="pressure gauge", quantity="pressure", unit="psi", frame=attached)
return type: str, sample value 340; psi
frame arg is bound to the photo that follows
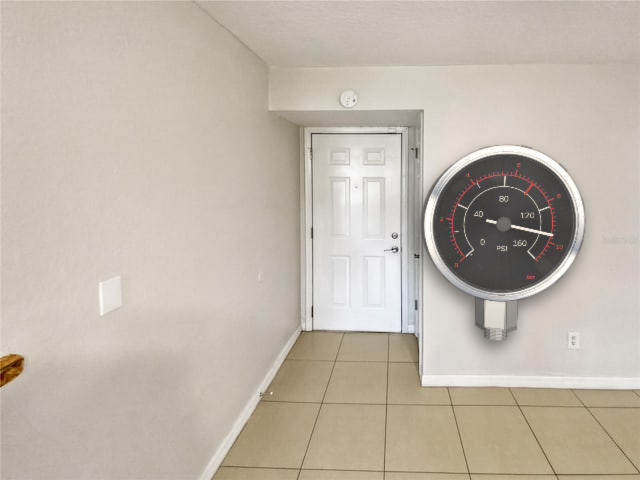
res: 140; psi
